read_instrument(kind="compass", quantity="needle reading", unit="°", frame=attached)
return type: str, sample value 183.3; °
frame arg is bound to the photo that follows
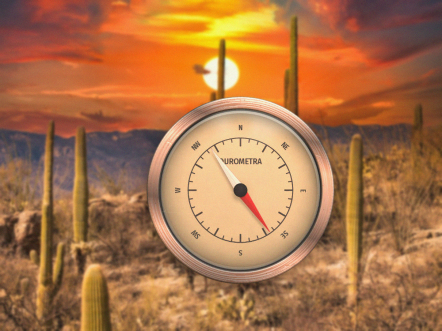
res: 145; °
